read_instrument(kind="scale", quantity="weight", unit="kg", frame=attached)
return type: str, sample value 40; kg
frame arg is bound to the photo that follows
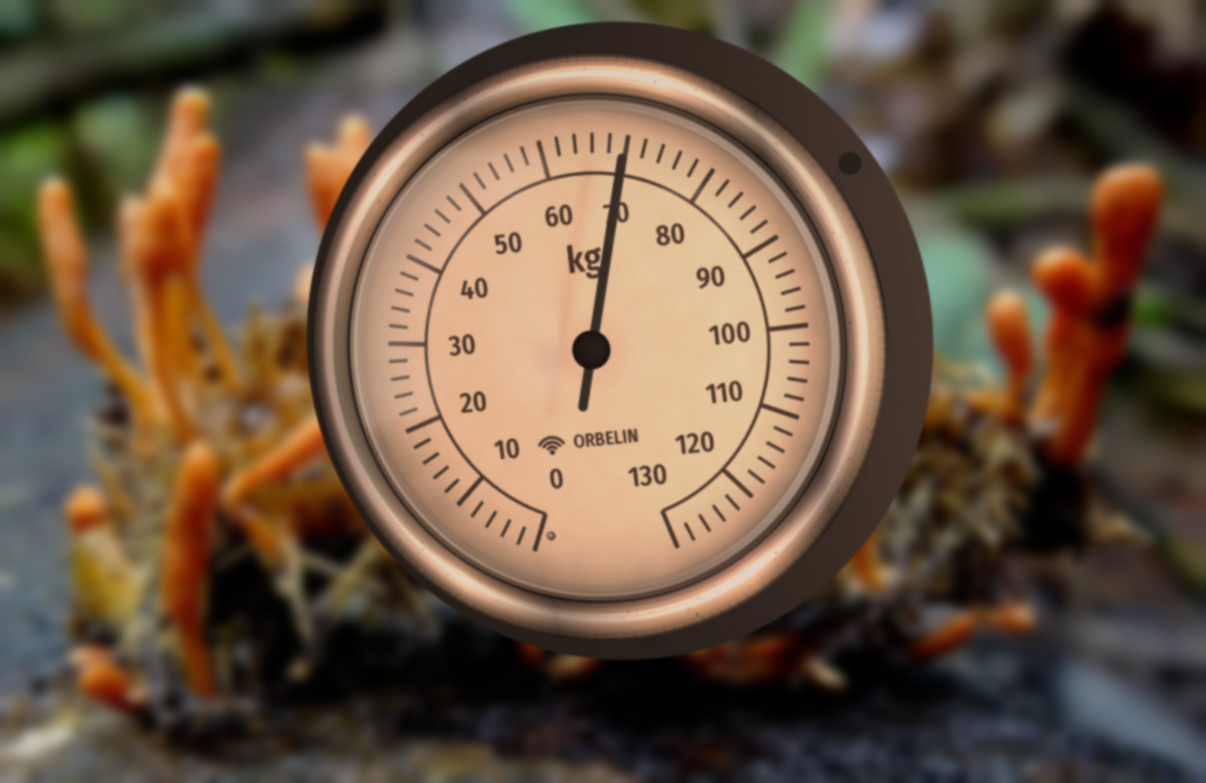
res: 70; kg
